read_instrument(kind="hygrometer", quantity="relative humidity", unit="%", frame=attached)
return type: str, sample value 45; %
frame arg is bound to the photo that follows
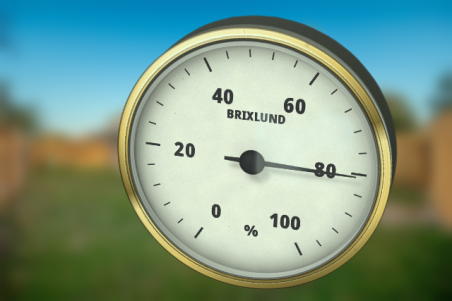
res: 80; %
